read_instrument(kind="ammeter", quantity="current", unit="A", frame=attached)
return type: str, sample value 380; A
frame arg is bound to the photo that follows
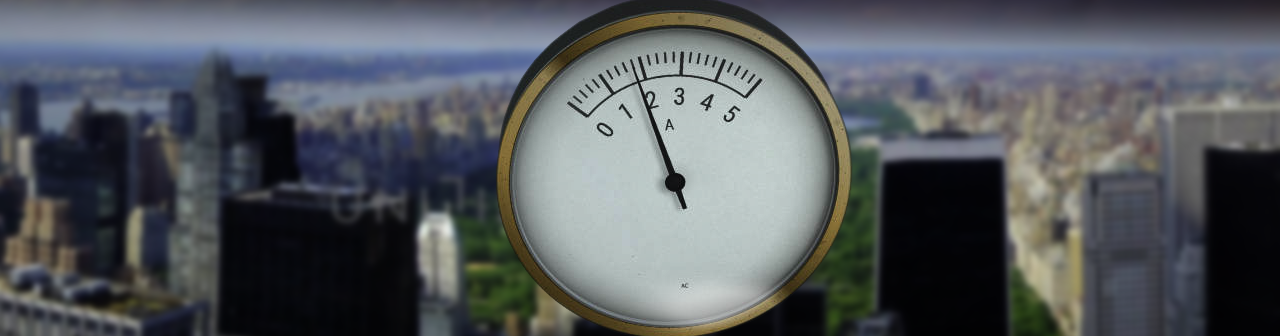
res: 1.8; A
